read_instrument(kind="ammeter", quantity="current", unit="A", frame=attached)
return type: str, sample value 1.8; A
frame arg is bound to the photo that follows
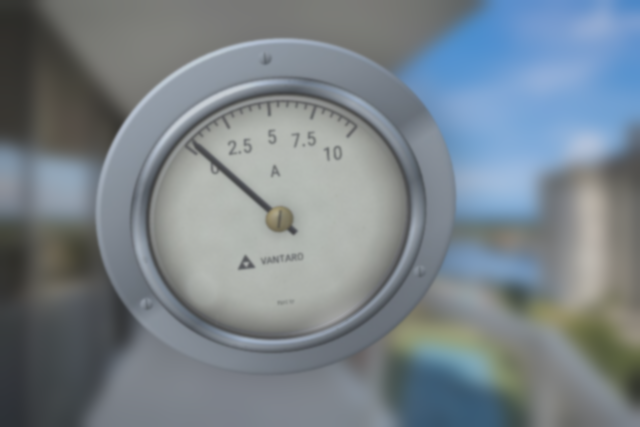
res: 0.5; A
